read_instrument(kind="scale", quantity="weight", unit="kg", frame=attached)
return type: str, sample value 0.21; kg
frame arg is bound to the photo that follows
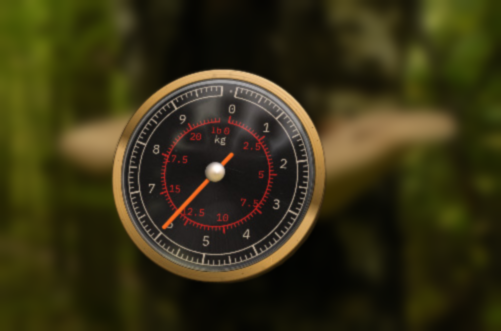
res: 6; kg
